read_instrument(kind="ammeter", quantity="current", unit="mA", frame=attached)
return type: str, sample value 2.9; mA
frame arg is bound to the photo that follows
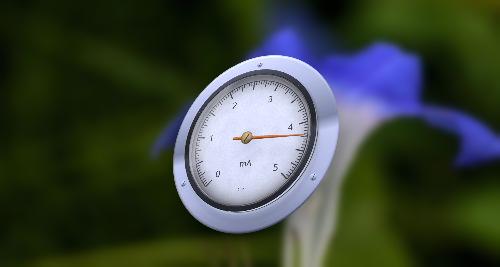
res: 4.25; mA
